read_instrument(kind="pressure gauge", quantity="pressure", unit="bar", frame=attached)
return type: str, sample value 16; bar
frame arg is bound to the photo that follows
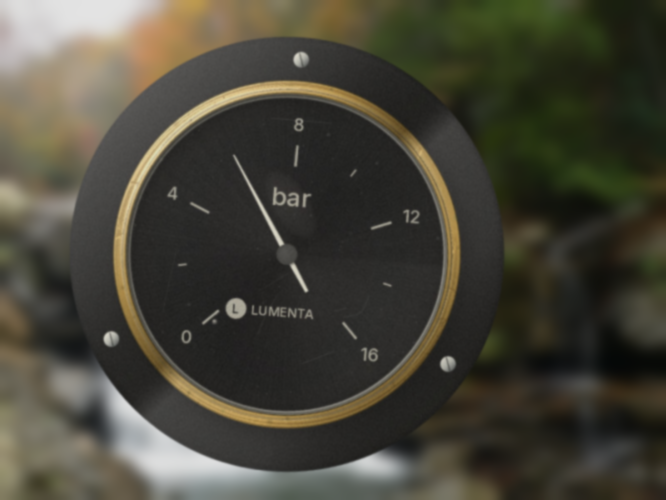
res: 6; bar
